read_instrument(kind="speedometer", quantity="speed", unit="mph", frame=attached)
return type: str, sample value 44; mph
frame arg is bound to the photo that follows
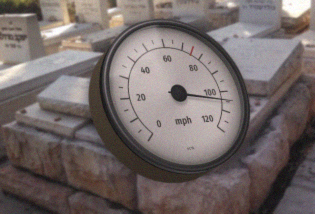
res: 105; mph
